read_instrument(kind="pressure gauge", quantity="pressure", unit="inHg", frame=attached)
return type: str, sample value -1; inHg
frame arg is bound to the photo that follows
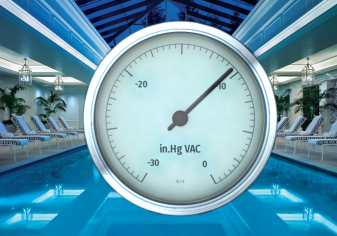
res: -10.5; inHg
